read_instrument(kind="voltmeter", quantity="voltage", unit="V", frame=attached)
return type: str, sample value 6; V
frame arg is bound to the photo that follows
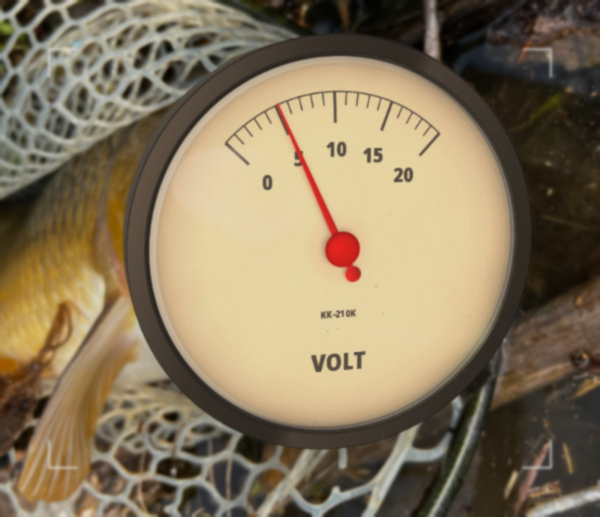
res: 5; V
